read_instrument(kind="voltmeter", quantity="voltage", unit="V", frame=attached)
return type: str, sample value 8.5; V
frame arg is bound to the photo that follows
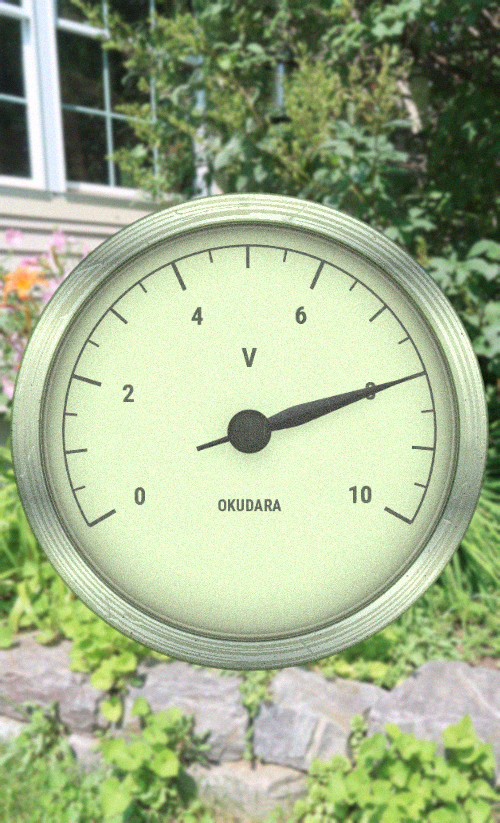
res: 8; V
